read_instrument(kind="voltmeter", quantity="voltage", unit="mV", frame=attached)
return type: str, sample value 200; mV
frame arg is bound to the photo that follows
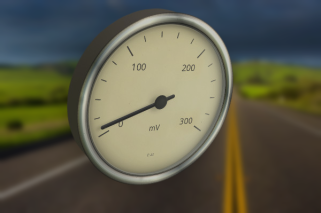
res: 10; mV
